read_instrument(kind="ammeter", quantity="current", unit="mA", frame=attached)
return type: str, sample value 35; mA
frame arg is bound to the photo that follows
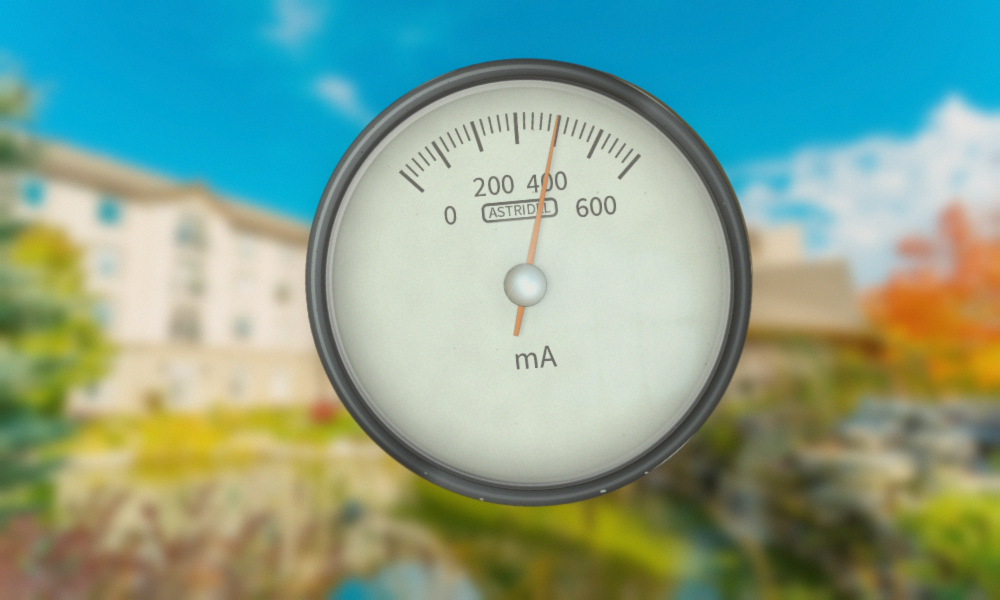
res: 400; mA
